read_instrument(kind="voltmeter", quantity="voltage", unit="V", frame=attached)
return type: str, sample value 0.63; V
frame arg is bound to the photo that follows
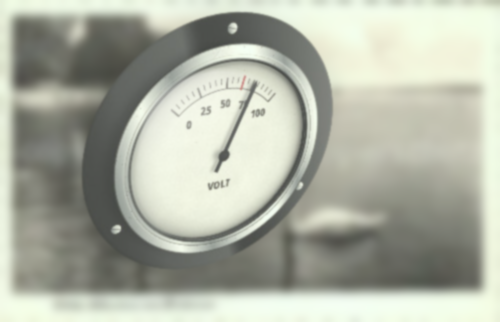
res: 75; V
